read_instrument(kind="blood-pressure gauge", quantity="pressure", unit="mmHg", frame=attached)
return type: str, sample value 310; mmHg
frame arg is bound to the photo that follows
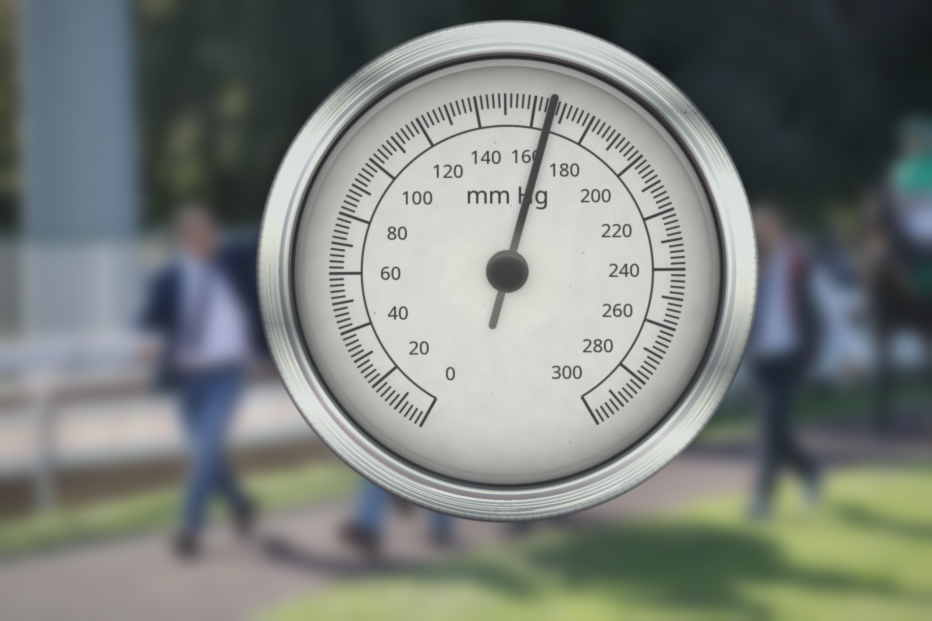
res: 166; mmHg
